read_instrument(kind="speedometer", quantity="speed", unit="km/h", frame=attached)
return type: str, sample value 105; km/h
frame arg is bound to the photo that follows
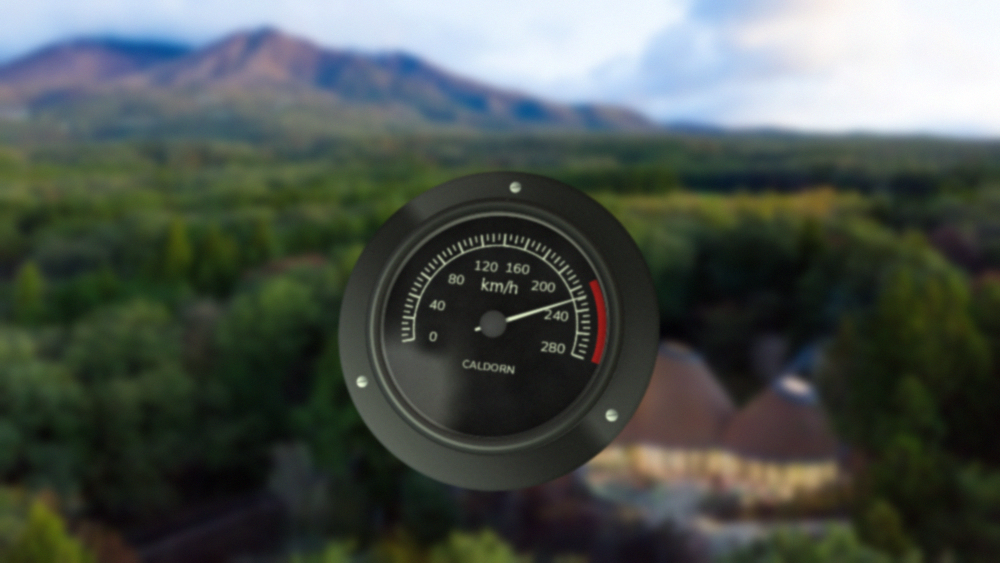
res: 230; km/h
